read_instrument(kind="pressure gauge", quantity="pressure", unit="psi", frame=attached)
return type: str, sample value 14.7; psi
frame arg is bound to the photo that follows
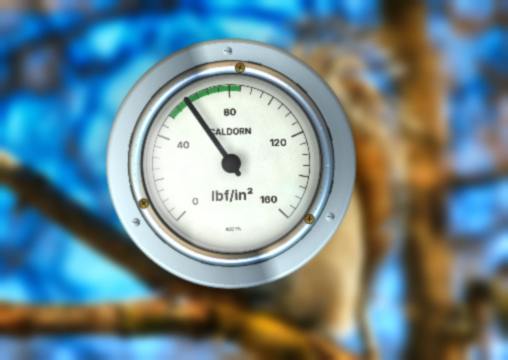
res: 60; psi
